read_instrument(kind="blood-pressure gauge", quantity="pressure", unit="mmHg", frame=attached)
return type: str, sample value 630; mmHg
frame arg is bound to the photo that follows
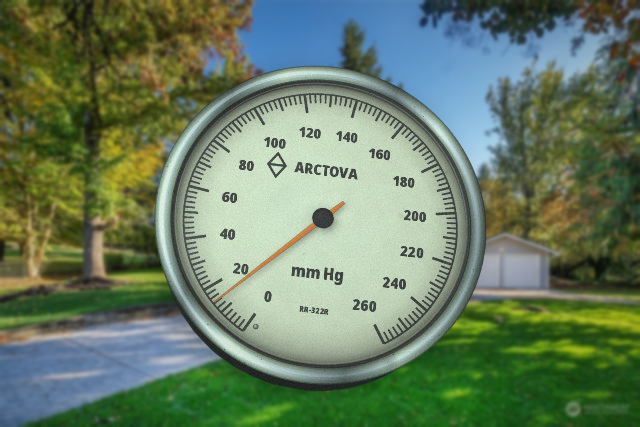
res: 14; mmHg
